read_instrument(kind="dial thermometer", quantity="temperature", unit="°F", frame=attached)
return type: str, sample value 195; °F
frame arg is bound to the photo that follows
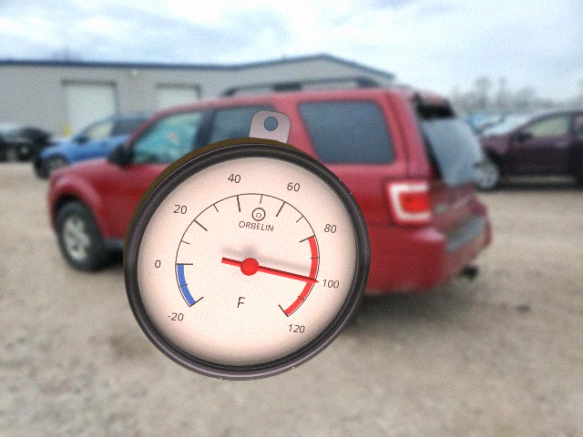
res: 100; °F
